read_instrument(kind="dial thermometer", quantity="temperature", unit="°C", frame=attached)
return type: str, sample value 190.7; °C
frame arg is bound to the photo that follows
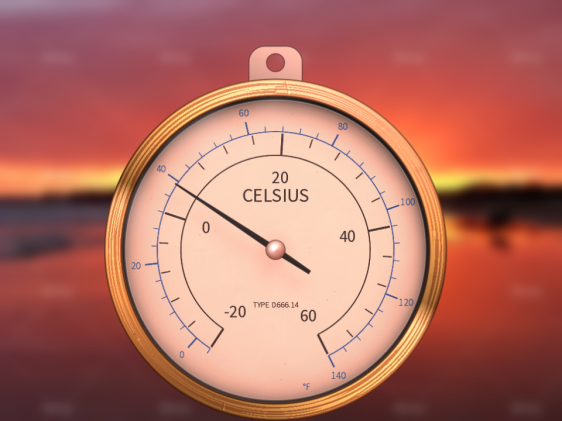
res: 4; °C
